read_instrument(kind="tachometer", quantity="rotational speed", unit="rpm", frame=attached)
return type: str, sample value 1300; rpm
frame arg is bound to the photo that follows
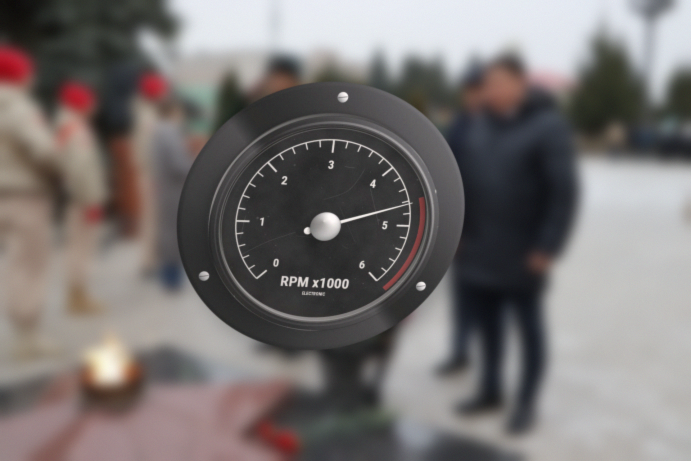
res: 4600; rpm
